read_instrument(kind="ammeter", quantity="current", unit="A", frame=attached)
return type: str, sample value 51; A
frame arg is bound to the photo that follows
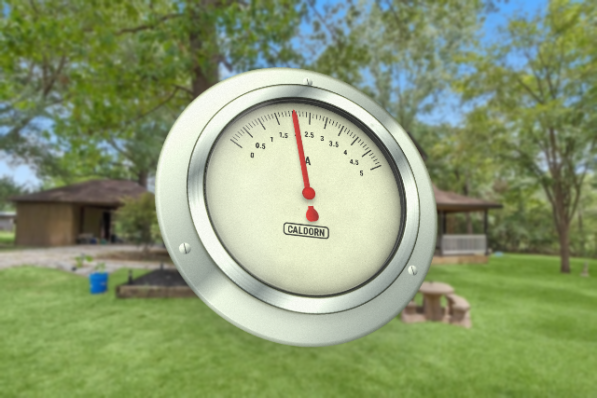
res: 2; A
